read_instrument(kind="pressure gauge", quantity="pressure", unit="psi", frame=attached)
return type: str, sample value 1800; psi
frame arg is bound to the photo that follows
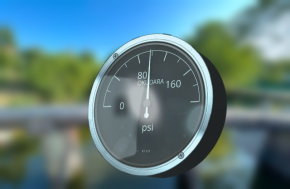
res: 100; psi
